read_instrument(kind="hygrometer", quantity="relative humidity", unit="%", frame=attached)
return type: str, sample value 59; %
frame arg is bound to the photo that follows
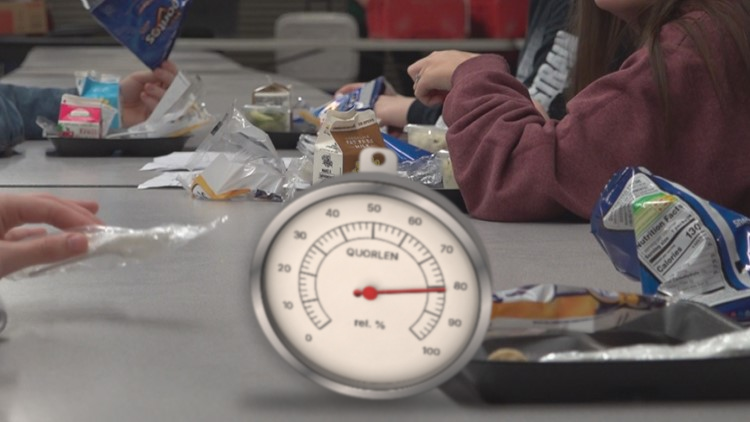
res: 80; %
